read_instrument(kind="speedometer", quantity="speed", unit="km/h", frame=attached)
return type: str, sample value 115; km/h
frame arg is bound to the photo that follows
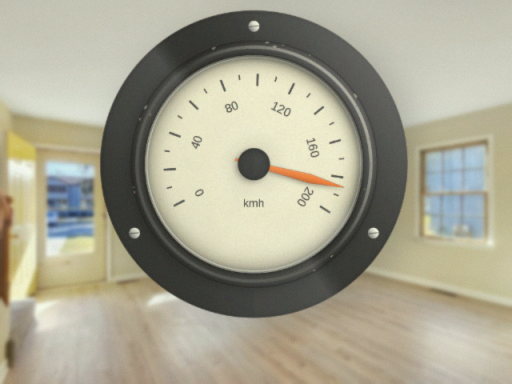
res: 185; km/h
